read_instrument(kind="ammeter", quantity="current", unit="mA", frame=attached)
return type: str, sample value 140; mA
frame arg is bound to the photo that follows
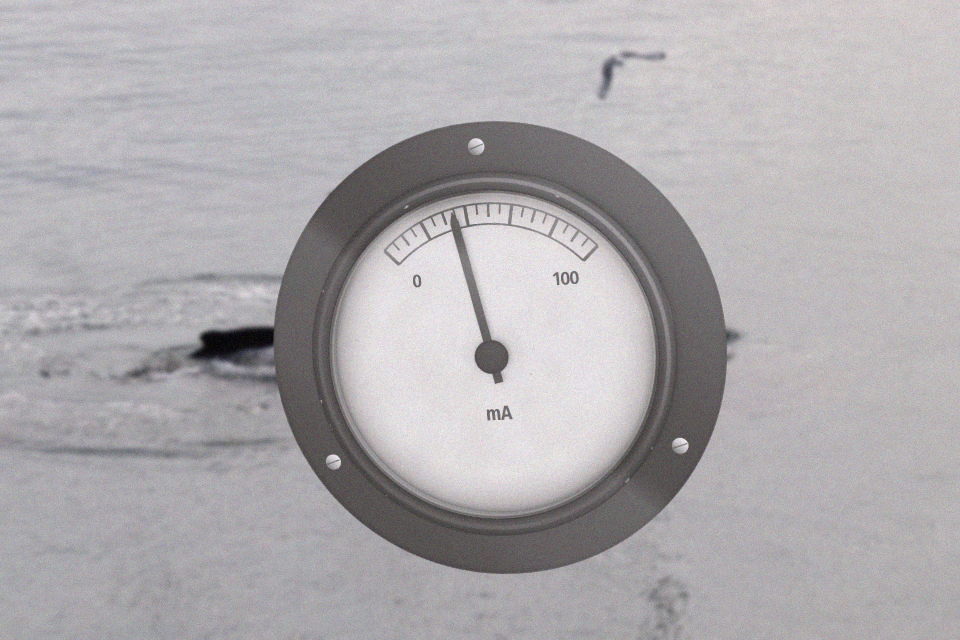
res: 35; mA
